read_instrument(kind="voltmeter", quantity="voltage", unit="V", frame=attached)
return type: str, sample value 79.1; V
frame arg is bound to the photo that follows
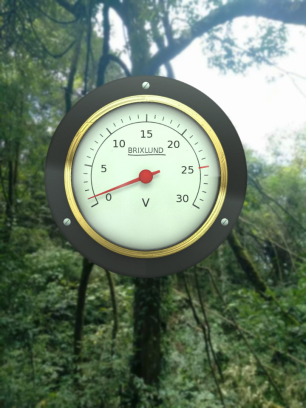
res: 1; V
